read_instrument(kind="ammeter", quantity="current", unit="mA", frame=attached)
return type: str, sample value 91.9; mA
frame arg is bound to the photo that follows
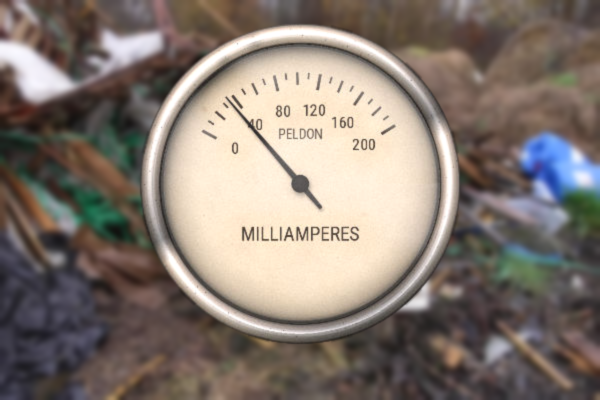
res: 35; mA
